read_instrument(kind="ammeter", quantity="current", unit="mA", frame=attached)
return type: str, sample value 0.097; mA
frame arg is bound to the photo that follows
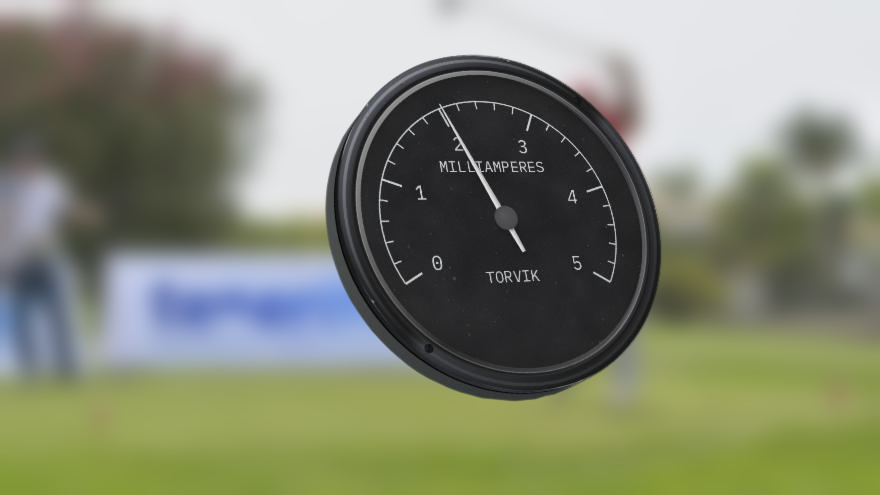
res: 2; mA
